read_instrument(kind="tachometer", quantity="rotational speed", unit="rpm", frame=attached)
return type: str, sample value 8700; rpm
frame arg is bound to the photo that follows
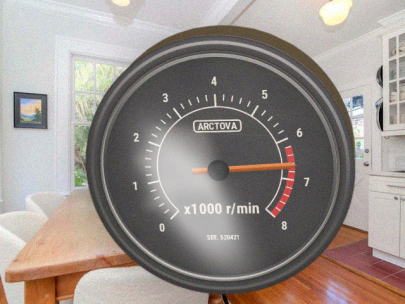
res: 6600; rpm
